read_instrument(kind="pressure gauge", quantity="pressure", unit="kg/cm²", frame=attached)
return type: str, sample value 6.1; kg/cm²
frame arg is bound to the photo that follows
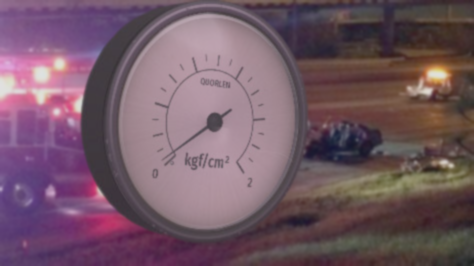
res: 0.05; kg/cm²
